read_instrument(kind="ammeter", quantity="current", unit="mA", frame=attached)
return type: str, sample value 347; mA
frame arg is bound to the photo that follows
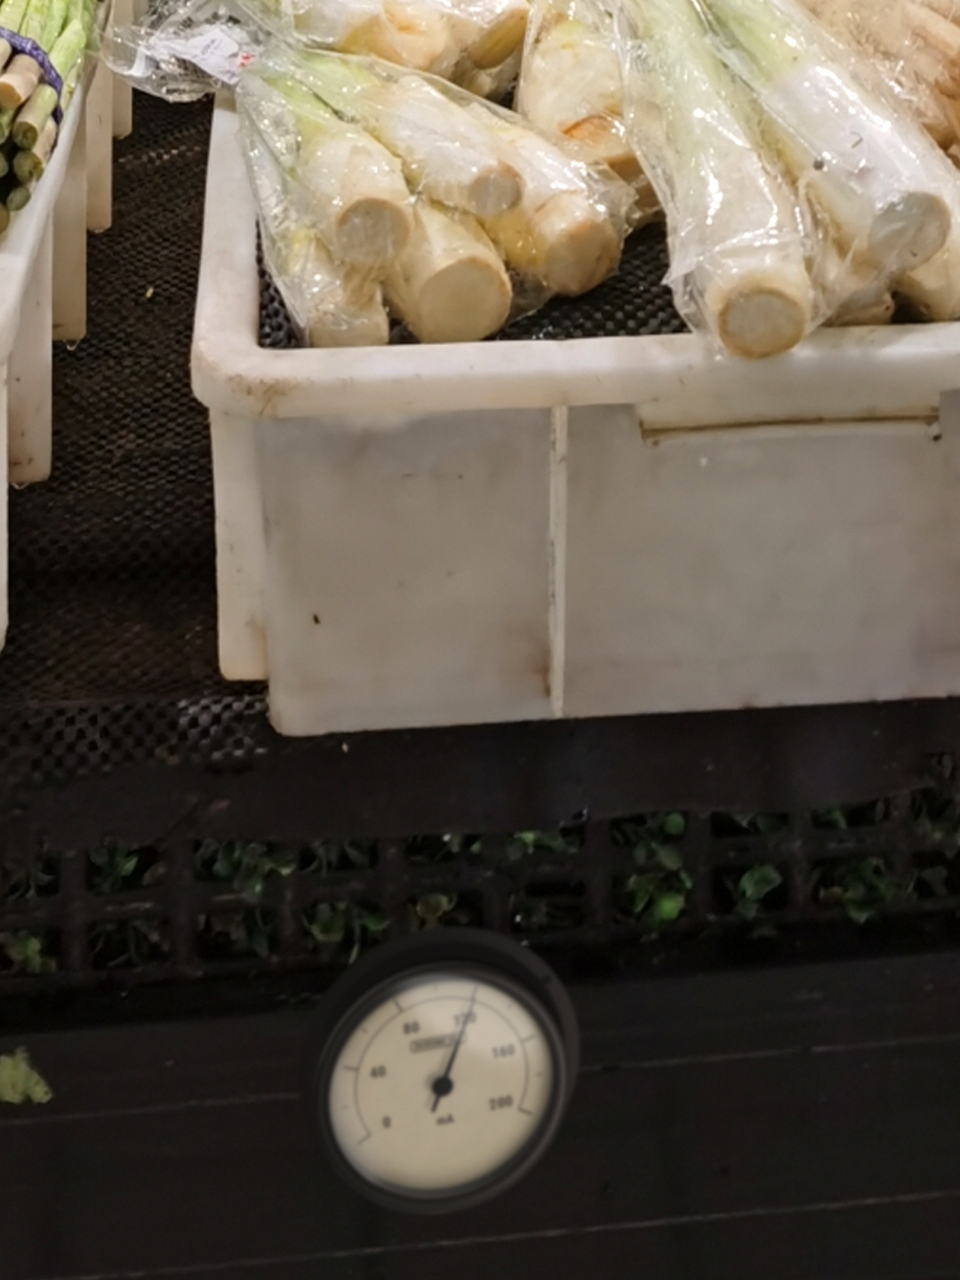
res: 120; mA
